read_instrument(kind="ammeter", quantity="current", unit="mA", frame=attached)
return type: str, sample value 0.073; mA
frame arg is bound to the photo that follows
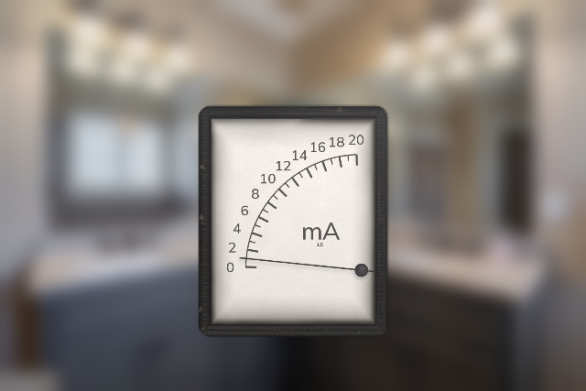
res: 1; mA
